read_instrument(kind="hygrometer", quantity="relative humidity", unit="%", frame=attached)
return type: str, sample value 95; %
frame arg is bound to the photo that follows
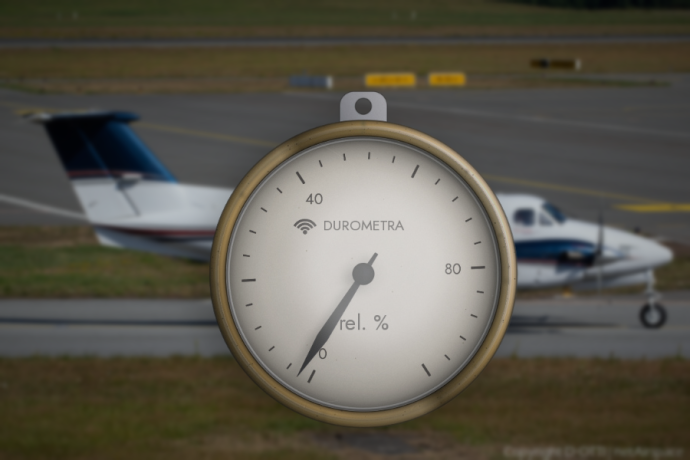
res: 2; %
